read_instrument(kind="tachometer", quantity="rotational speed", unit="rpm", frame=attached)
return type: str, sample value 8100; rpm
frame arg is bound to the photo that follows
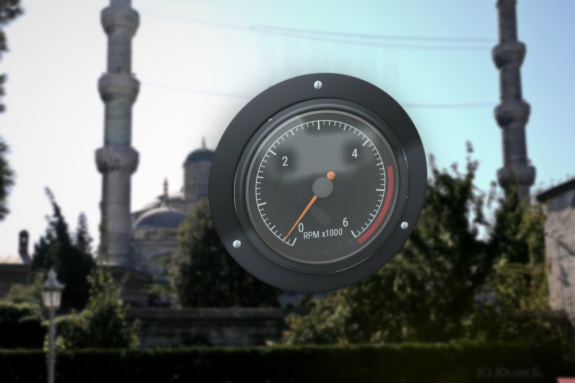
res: 200; rpm
